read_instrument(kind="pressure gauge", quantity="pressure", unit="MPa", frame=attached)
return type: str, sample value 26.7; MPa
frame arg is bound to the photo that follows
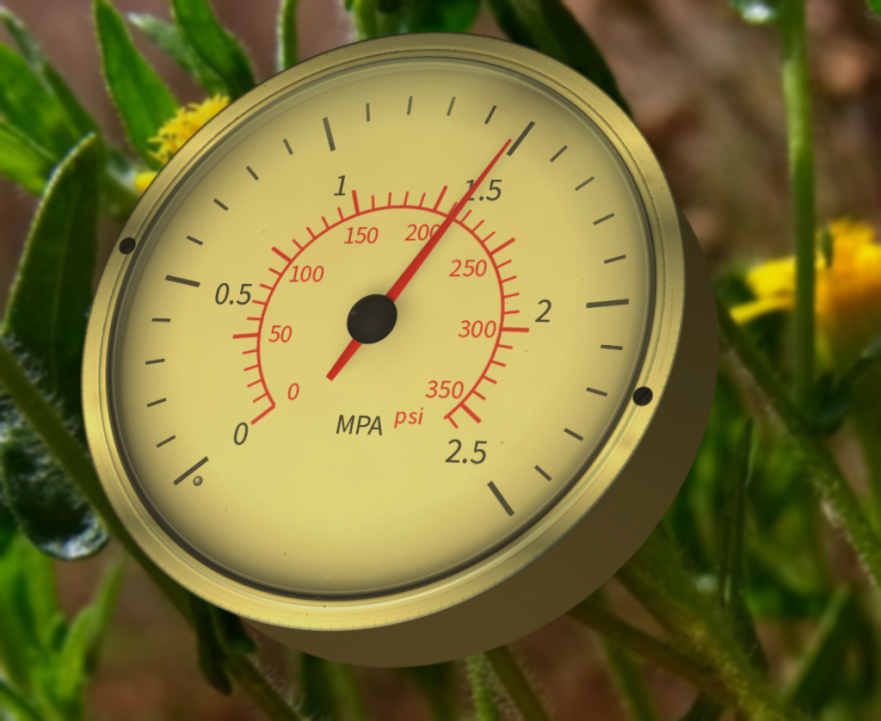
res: 1.5; MPa
